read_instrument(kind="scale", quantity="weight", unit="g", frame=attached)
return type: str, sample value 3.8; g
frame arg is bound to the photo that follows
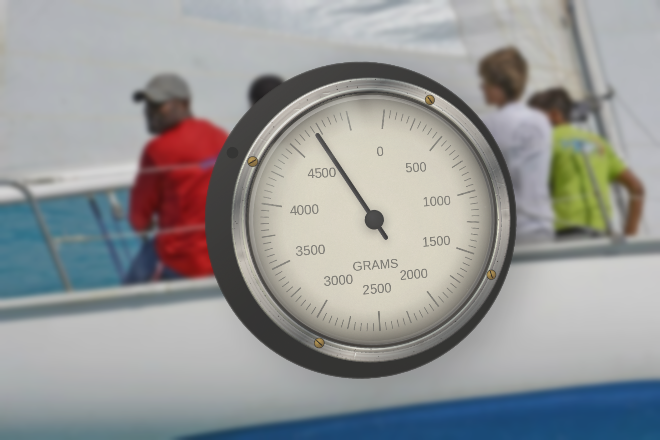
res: 4700; g
